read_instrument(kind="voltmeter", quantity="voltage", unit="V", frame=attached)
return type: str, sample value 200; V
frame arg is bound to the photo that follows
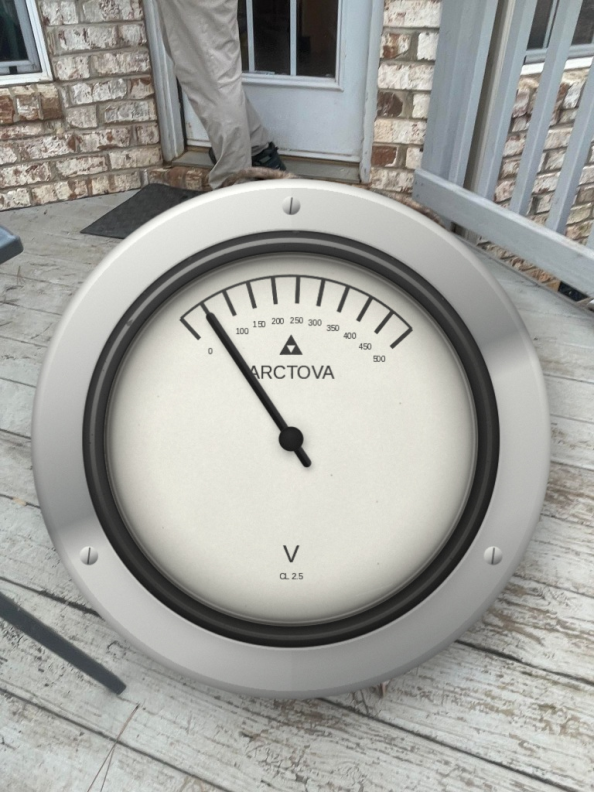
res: 50; V
